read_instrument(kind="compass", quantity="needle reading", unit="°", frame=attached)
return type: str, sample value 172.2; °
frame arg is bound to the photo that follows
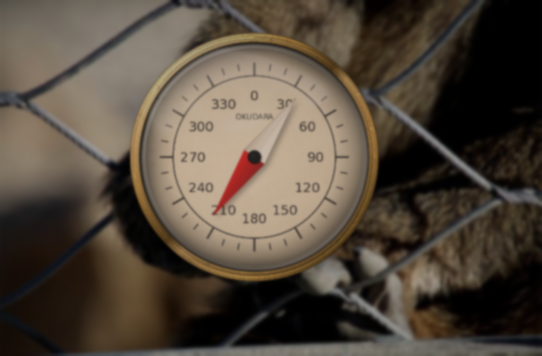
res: 215; °
